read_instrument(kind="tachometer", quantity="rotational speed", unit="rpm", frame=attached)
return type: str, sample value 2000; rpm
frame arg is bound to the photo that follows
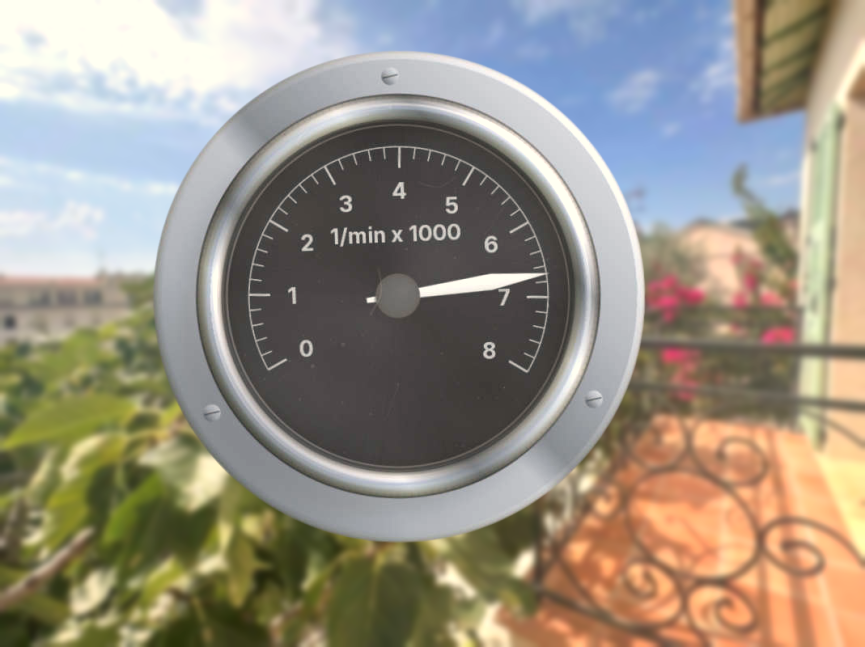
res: 6700; rpm
